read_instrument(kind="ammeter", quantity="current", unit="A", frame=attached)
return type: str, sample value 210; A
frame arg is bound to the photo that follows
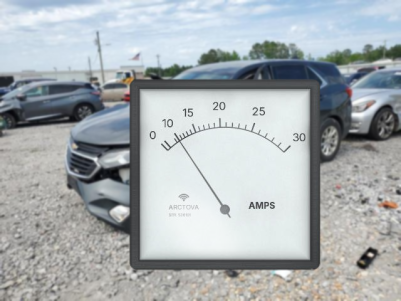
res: 10; A
